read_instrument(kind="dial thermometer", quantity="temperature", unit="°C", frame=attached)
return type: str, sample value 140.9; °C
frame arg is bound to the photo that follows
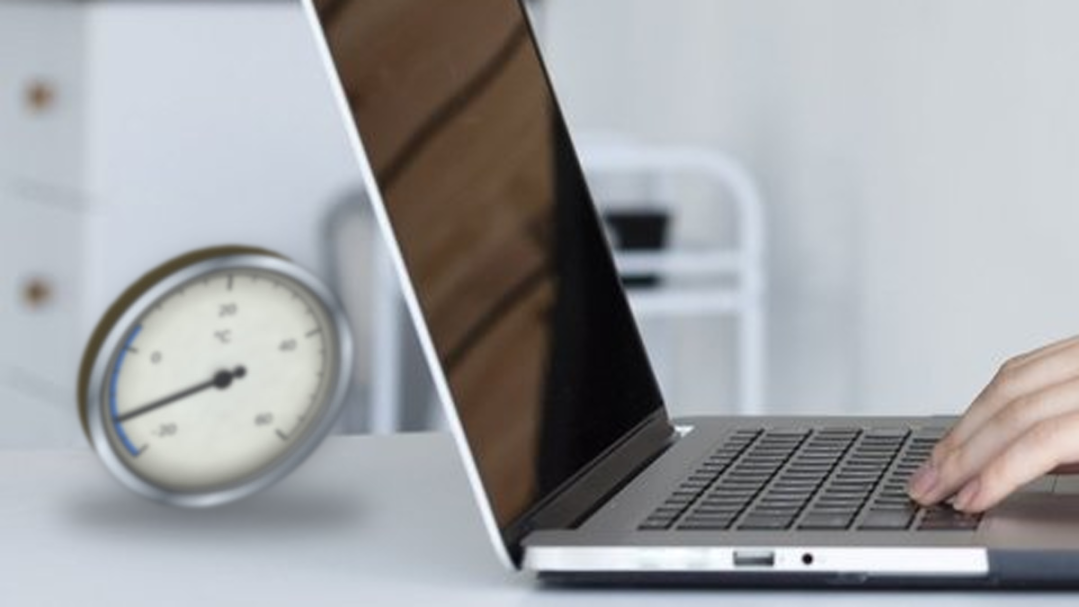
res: -12; °C
